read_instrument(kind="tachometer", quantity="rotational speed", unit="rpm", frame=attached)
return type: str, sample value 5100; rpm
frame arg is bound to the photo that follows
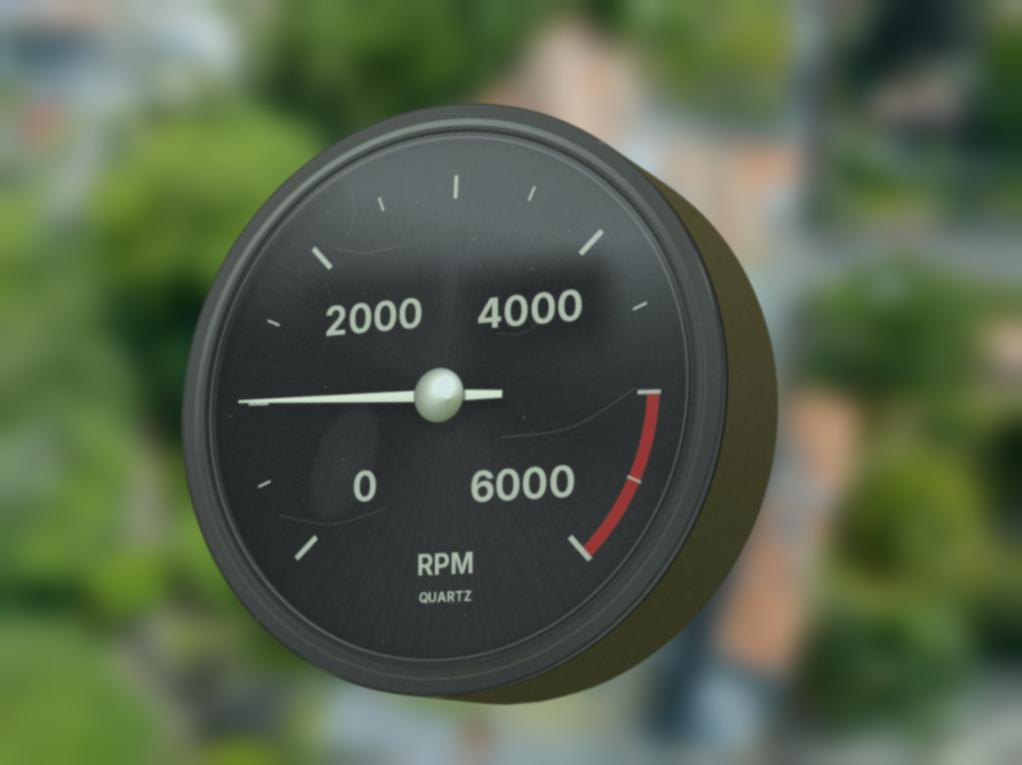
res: 1000; rpm
